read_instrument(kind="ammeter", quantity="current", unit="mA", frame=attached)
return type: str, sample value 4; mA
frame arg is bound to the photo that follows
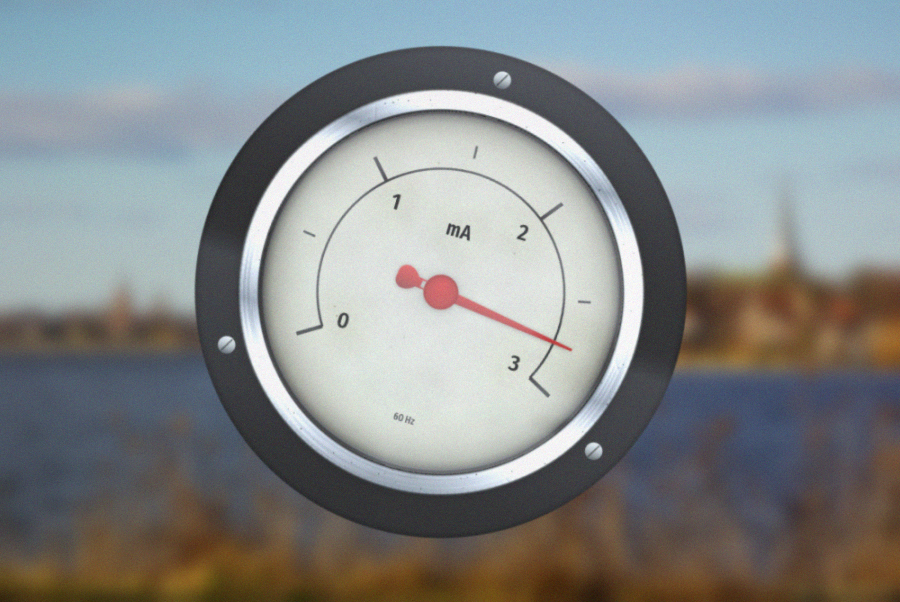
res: 2.75; mA
